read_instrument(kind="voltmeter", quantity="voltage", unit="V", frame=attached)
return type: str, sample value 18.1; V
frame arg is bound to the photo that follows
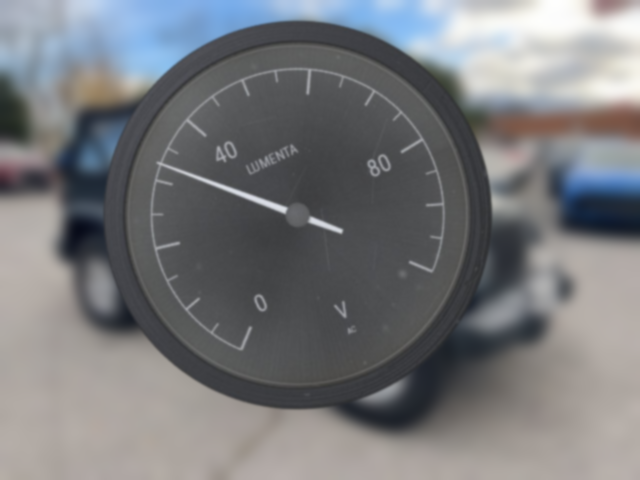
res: 32.5; V
